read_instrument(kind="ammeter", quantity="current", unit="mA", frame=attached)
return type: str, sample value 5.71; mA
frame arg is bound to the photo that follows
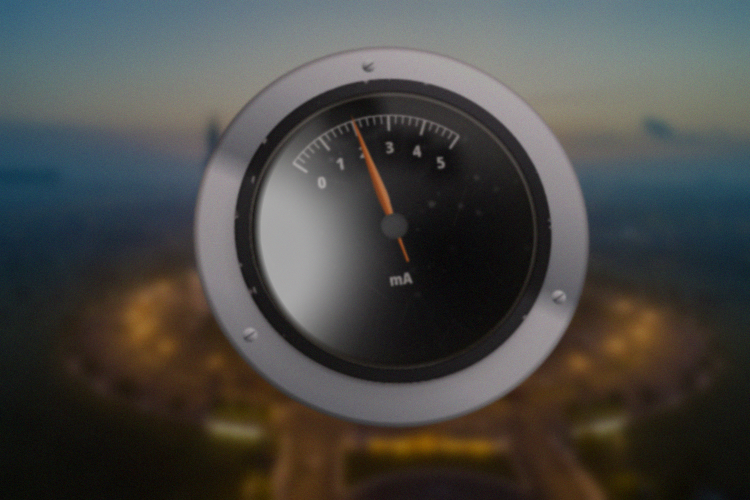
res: 2; mA
